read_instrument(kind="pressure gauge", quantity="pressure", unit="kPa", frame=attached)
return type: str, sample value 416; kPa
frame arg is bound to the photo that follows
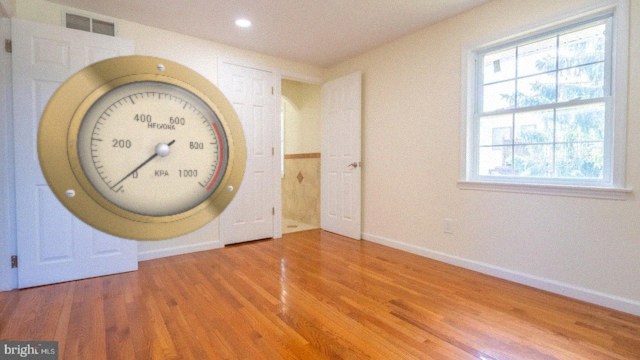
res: 20; kPa
